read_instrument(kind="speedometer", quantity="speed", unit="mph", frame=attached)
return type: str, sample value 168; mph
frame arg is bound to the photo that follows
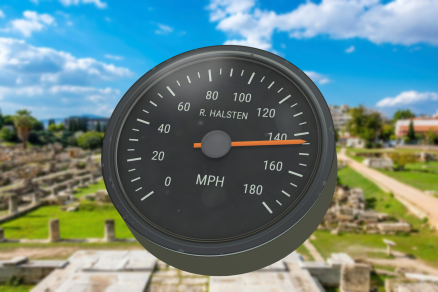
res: 145; mph
